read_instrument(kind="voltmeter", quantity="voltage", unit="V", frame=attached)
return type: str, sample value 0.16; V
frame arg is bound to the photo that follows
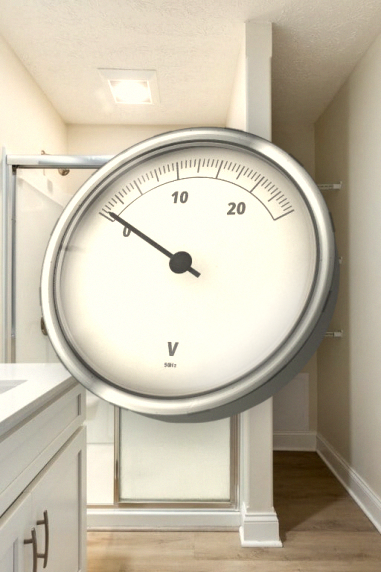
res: 0.5; V
